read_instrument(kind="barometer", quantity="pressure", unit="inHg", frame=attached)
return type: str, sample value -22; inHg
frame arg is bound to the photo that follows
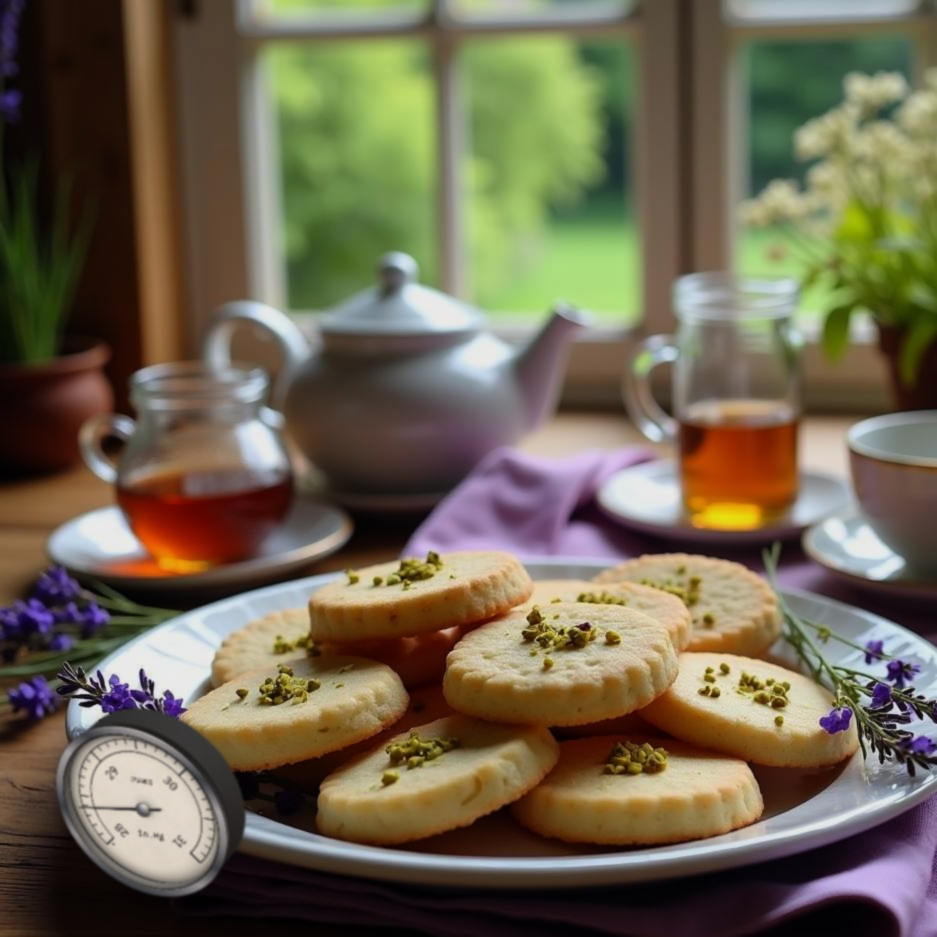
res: 28.4; inHg
